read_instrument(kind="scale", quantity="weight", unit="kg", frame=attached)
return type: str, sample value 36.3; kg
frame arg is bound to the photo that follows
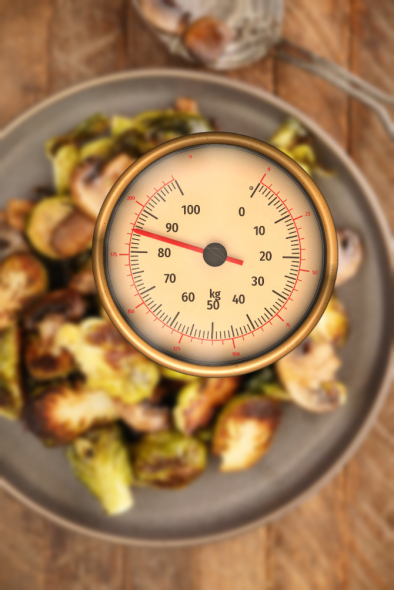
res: 85; kg
